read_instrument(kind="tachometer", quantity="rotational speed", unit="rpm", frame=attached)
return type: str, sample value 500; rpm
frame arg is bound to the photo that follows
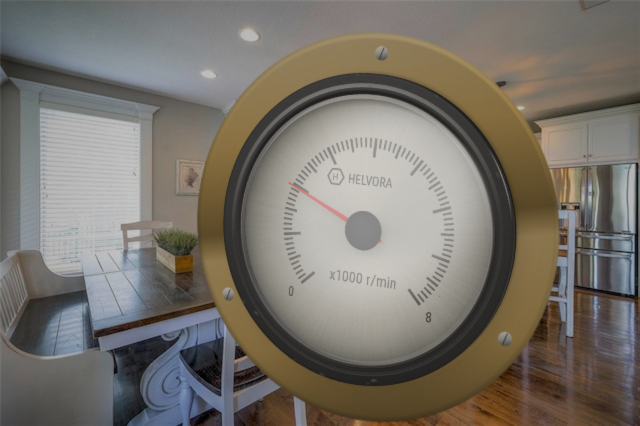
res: 2000; rpm
